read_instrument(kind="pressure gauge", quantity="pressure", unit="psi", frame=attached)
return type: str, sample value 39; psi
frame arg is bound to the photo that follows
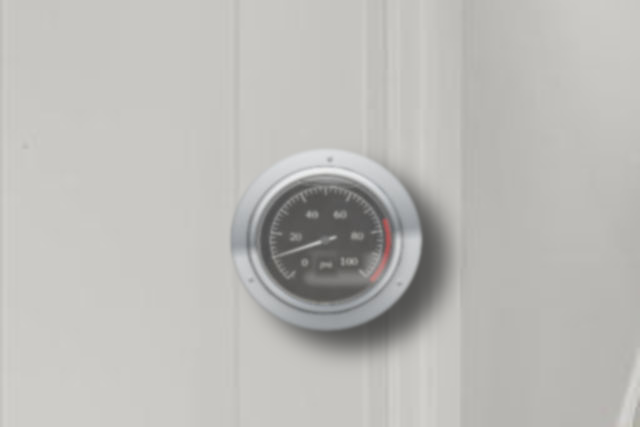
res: 10; psi
